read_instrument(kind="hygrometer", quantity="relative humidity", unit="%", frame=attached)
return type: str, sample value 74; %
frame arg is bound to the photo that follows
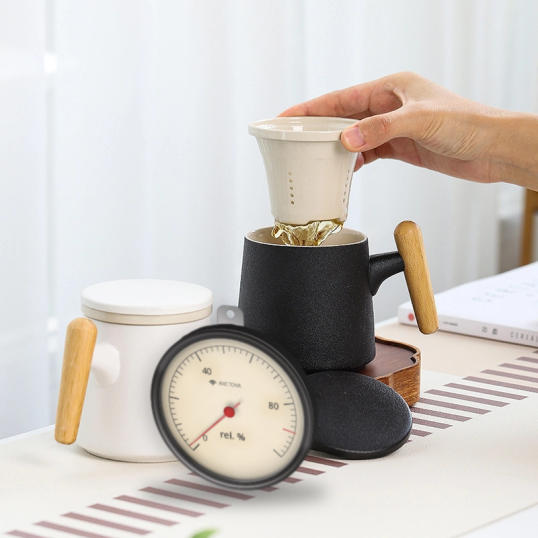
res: 2; %
